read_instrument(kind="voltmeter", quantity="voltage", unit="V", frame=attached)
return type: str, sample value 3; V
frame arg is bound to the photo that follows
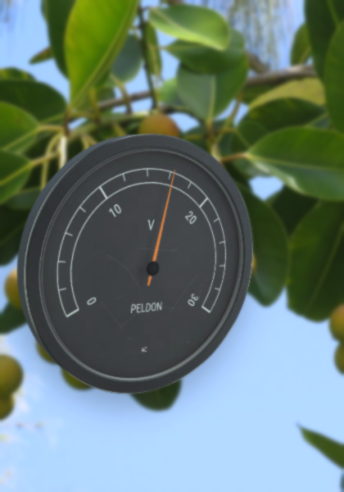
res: 16; V
